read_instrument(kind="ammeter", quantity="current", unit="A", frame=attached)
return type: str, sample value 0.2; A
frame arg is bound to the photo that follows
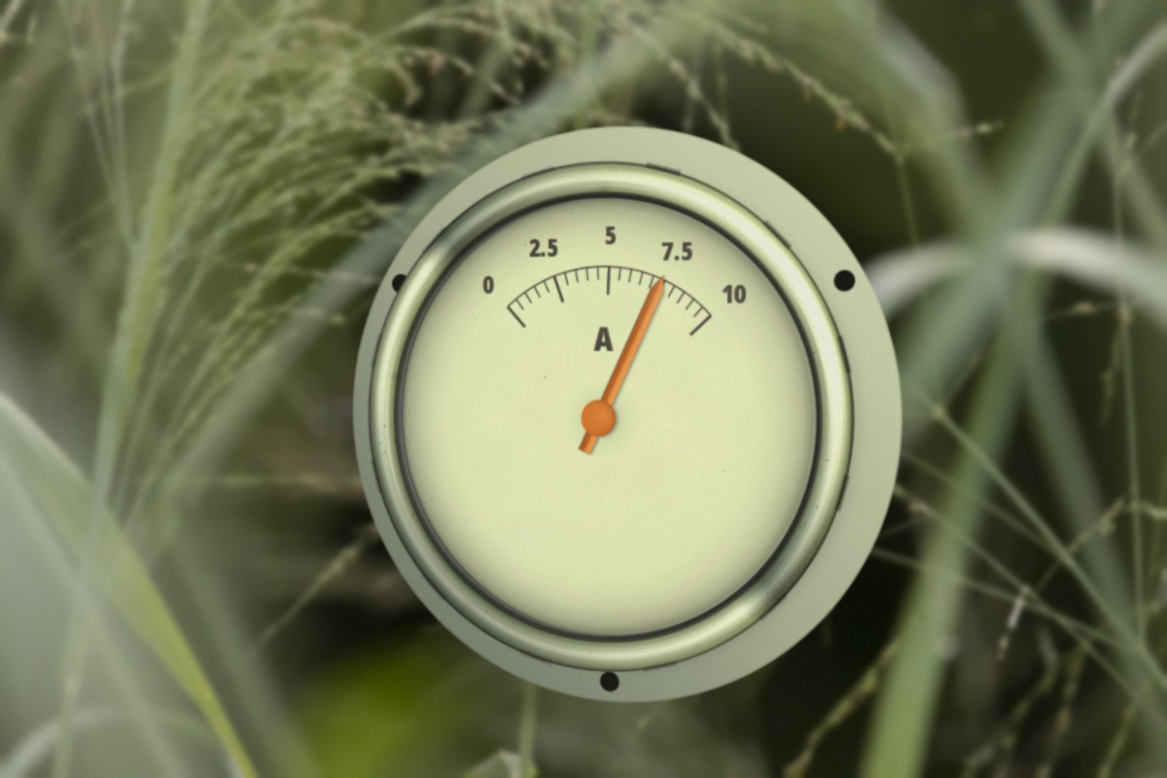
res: 7.5; A
